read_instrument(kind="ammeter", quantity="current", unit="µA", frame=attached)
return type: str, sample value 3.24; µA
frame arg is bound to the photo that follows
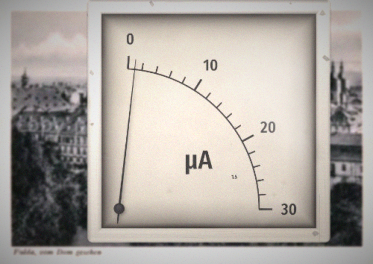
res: 1; µA
